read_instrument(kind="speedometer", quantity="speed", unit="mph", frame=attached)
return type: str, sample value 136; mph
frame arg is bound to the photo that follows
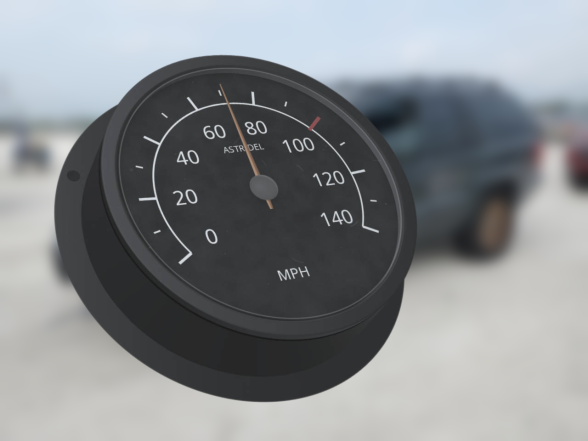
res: 70; mph
